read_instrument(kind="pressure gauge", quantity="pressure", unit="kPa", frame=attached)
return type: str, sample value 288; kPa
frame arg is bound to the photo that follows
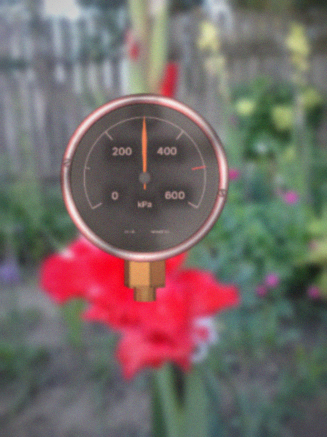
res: 300; kPa
